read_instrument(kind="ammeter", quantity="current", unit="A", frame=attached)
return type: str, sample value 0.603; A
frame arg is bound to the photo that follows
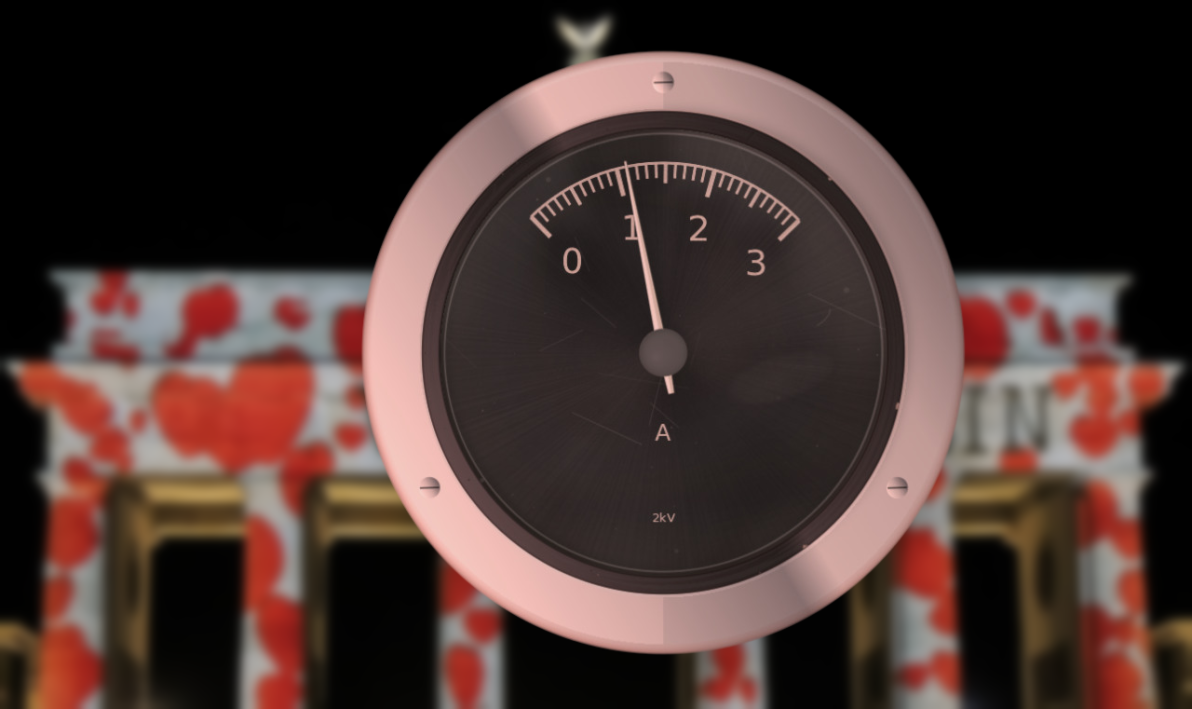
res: 1.1; A
